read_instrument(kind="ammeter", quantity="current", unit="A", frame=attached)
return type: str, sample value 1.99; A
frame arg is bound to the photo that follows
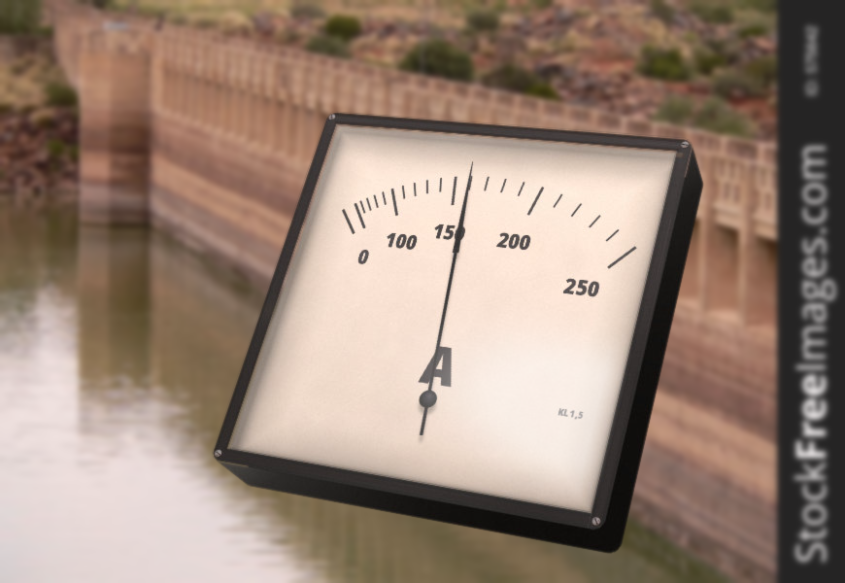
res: 160; A
